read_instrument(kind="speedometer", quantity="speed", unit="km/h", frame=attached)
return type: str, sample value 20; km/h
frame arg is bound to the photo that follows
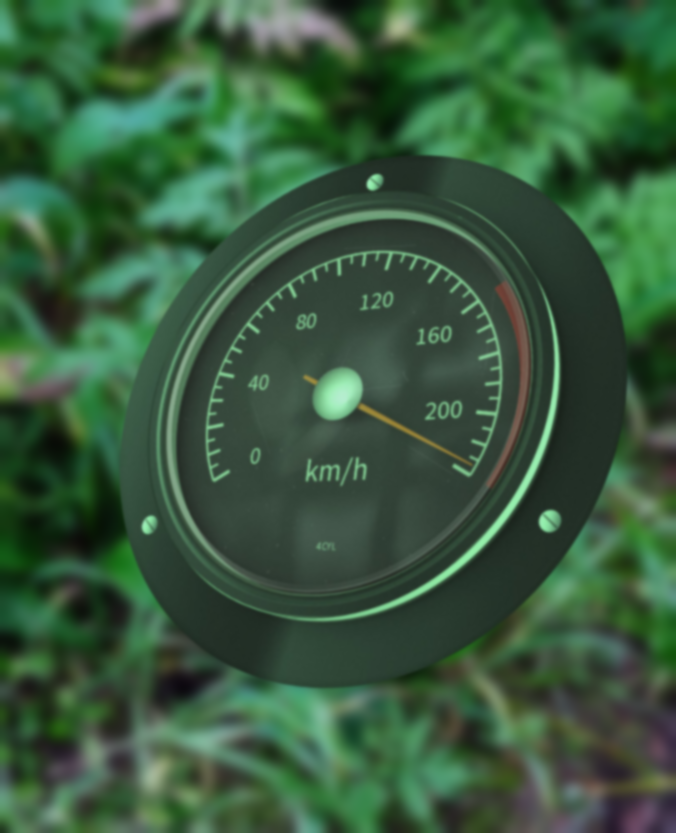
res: 217.5; km/h
